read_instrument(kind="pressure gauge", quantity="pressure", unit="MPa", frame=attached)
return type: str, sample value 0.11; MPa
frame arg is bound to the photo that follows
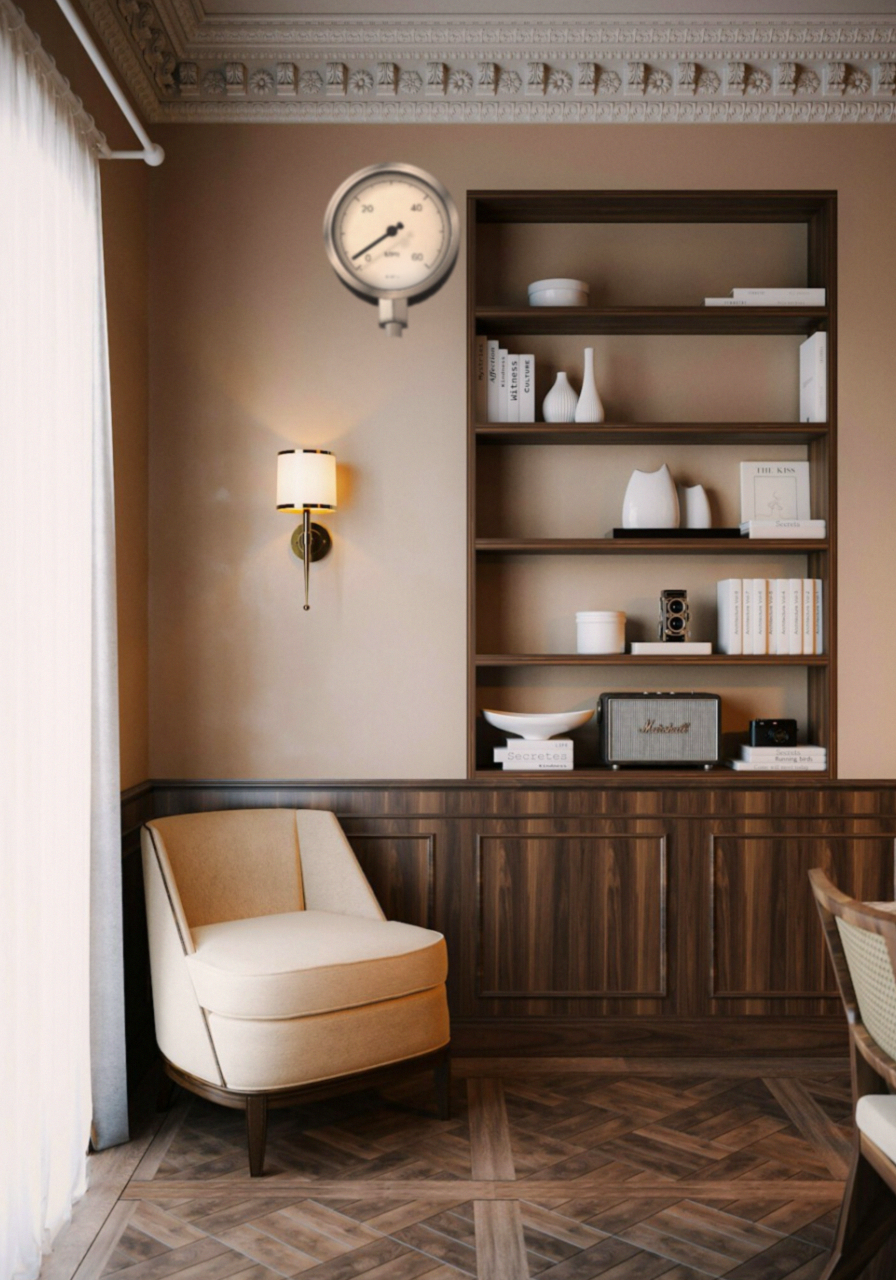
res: 2.5; MPa
